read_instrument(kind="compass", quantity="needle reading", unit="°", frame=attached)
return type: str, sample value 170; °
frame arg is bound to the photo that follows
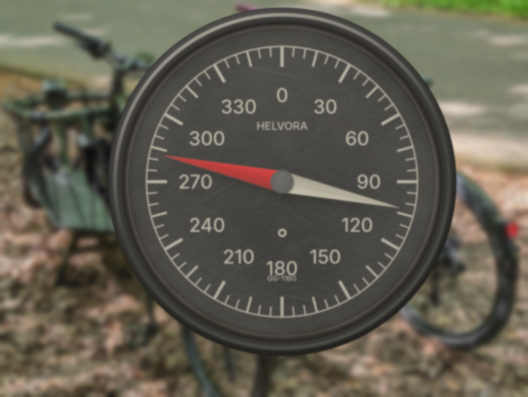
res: 282.5; °
